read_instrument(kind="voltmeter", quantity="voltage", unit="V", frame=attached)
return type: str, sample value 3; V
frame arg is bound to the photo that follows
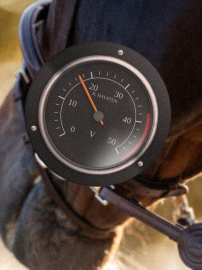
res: 17; V
